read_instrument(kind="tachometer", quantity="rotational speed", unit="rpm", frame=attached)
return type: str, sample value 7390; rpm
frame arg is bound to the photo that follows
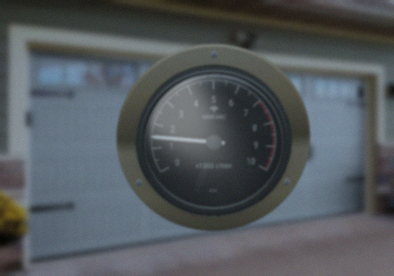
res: 1500; rpm
